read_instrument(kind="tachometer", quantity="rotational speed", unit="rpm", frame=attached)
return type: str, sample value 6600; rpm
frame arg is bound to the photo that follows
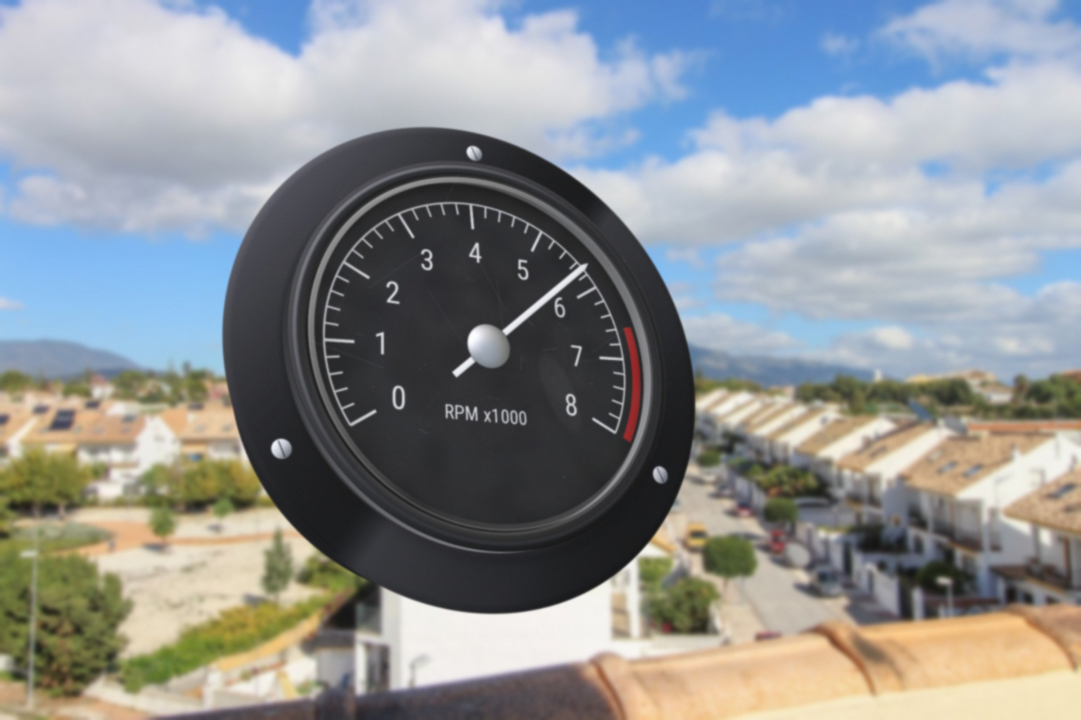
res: 5700; rpm
